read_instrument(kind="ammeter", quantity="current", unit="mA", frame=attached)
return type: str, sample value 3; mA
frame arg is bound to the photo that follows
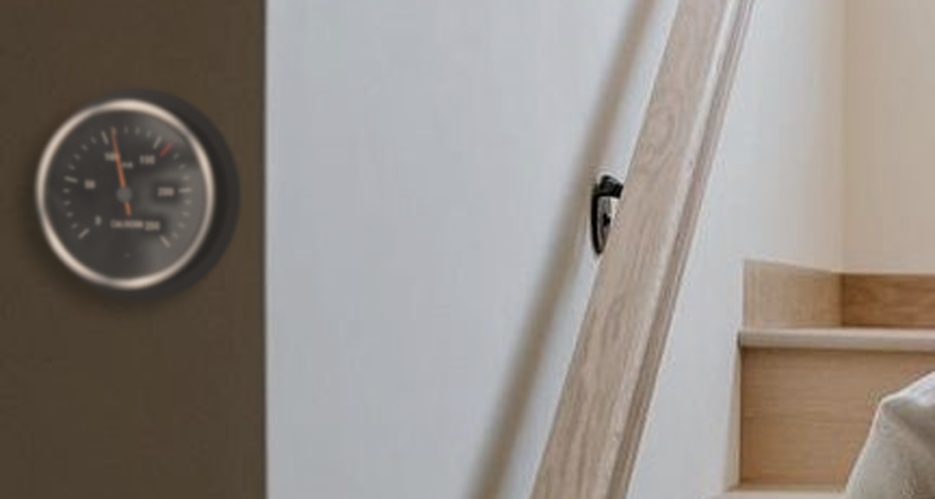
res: 110; mA
